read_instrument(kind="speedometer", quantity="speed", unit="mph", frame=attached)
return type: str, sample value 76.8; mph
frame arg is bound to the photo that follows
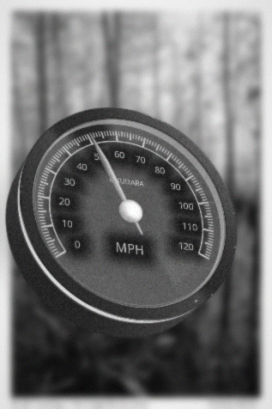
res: 50; mph
